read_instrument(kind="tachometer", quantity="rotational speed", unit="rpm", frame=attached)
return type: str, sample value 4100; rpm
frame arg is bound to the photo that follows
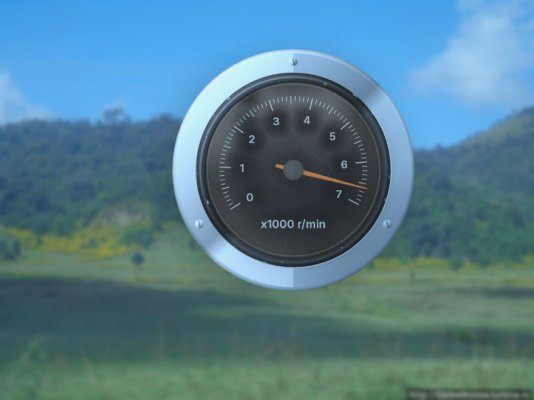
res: 6600; rpm
